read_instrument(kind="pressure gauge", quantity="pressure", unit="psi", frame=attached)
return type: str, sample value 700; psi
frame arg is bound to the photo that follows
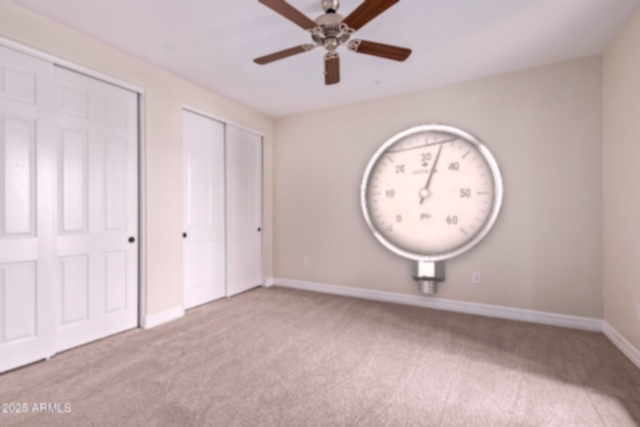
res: 34; psi
